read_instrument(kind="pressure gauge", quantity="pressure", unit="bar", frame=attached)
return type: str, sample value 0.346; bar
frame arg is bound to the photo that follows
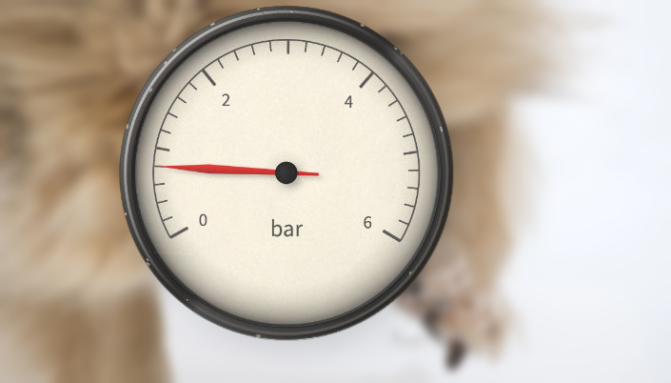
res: 0.8; bar
